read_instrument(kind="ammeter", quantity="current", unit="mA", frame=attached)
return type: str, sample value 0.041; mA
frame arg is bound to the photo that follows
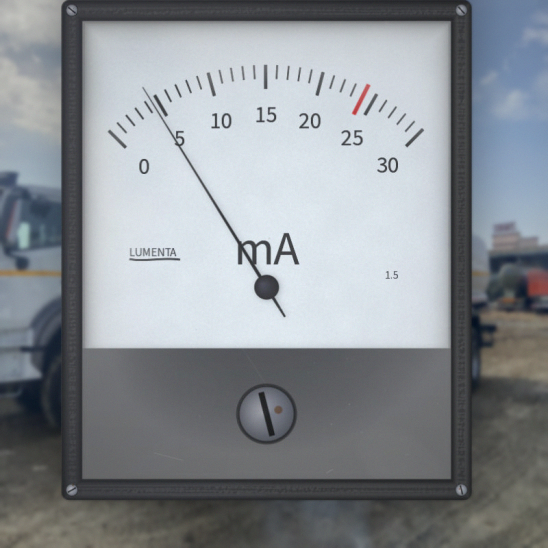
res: 4.5; mA
